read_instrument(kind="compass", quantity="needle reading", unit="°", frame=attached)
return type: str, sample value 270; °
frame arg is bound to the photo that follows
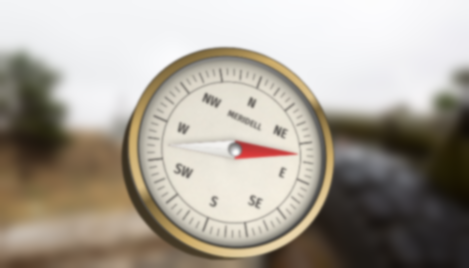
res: 70; °
